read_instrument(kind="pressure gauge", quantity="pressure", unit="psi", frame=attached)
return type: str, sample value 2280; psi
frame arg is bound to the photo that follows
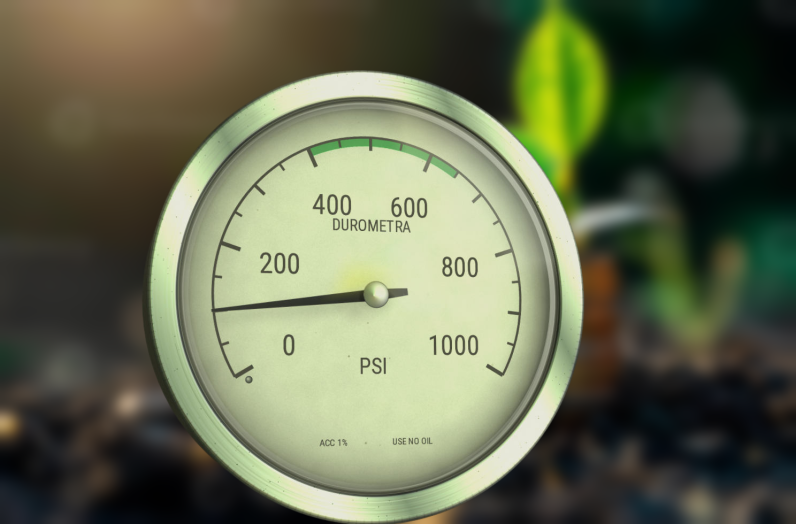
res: 100; psi
